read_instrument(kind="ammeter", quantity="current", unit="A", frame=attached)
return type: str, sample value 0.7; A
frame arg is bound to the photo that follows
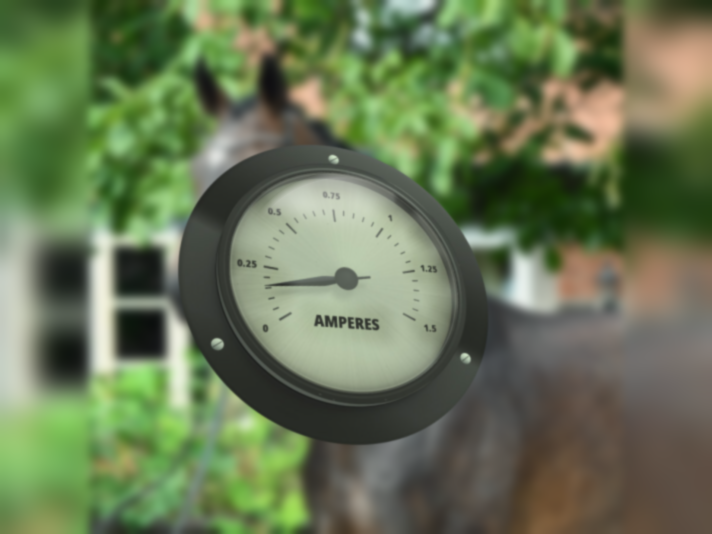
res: 0.15; A
